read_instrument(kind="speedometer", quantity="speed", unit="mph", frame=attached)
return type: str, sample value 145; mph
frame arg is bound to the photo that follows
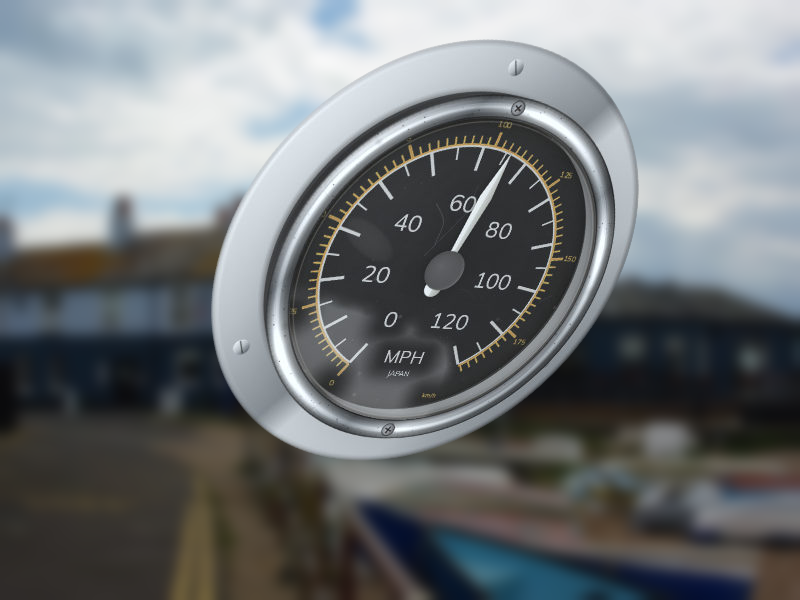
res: 65; mph
